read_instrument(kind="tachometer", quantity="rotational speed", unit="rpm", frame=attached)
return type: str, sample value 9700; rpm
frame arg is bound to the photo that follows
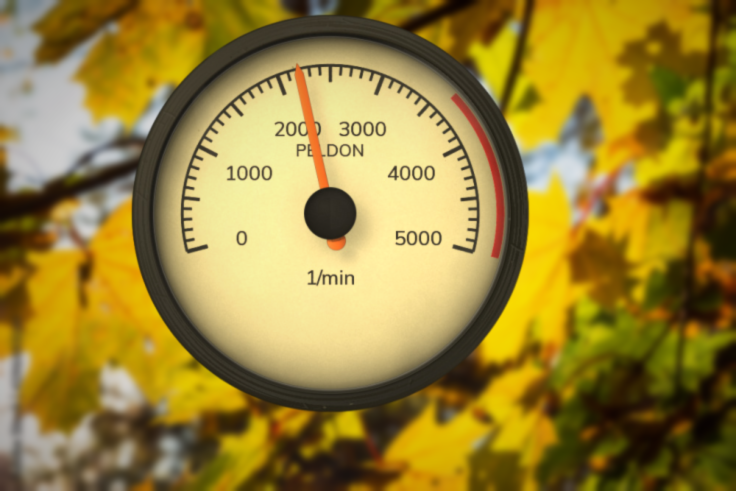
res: 2200; rpm
